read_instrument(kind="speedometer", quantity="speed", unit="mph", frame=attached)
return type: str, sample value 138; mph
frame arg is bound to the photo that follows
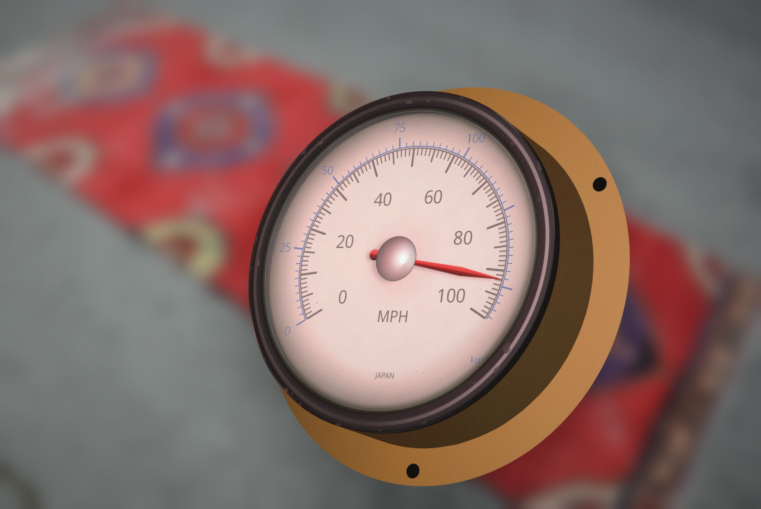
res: 92; mph
